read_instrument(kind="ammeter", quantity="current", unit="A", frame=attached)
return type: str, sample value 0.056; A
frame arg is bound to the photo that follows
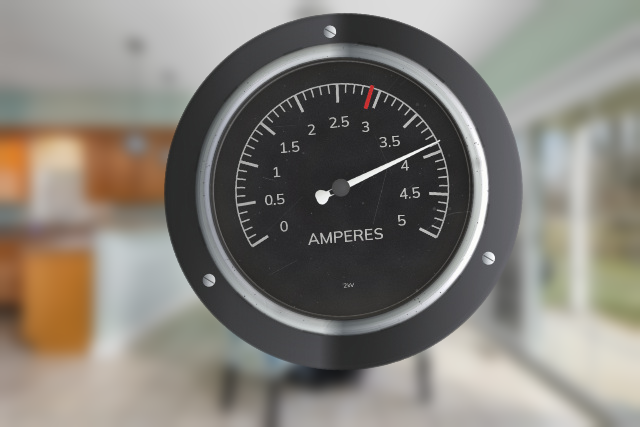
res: 3.9; A
